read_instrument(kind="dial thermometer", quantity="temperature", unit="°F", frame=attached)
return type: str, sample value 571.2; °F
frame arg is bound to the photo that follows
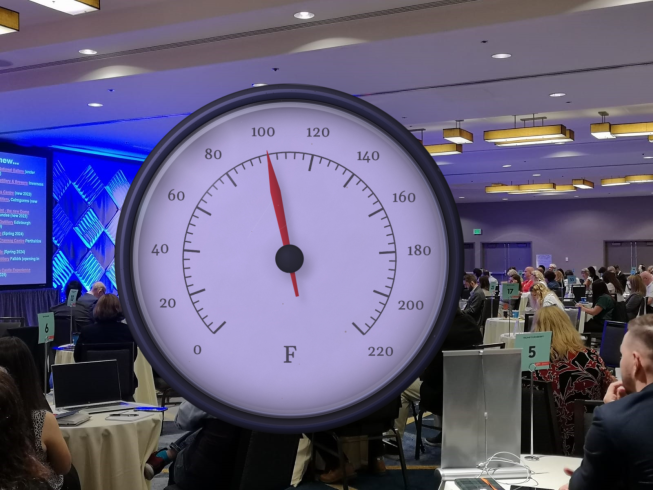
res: 100; °F
